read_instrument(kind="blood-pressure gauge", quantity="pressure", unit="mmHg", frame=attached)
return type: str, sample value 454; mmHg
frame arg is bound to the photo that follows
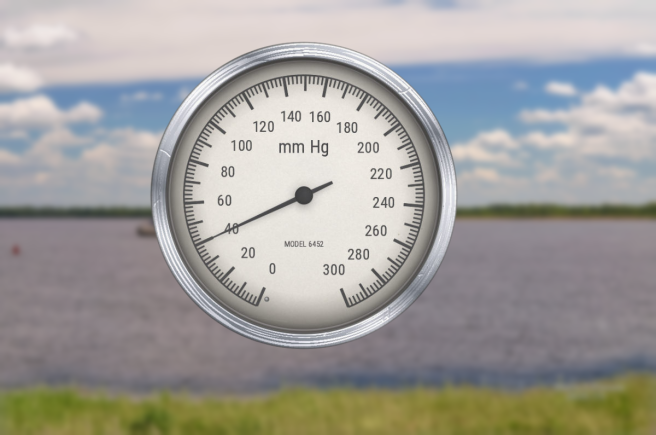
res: 40; mmHg
